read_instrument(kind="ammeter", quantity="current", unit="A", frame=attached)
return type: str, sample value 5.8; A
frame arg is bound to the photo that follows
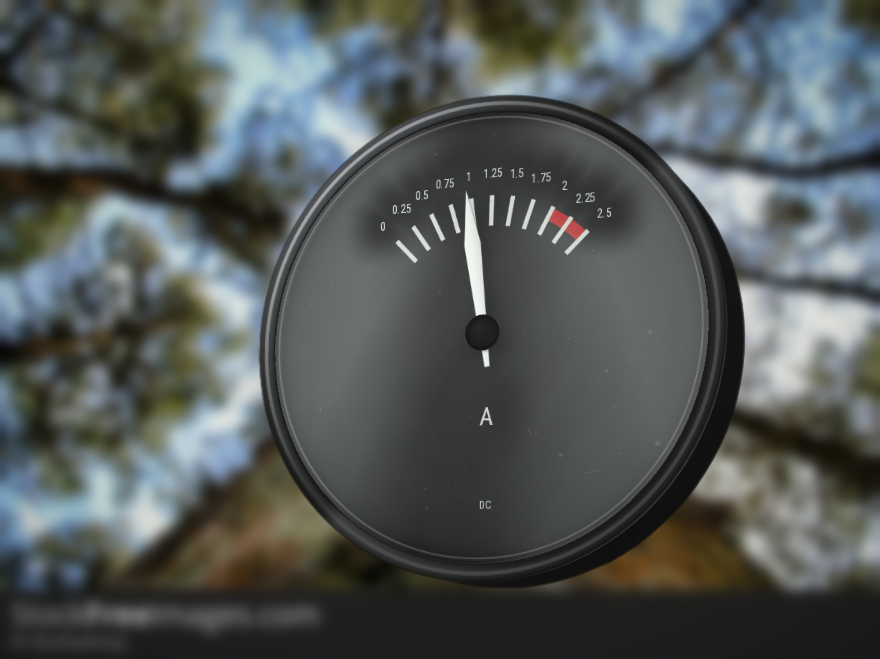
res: 1; A
